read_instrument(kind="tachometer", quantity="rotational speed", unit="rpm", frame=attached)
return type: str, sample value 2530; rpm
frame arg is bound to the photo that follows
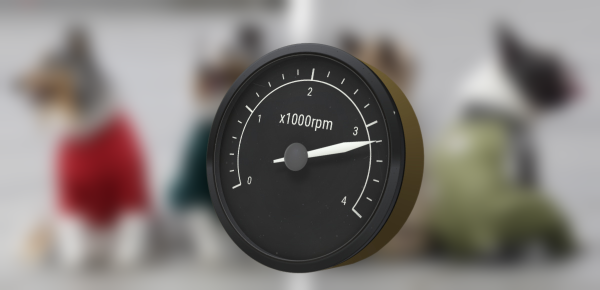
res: 3200; rpm
